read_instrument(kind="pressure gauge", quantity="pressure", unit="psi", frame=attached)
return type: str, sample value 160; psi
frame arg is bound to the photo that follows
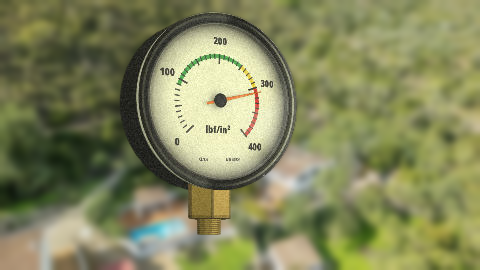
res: 310; psi
